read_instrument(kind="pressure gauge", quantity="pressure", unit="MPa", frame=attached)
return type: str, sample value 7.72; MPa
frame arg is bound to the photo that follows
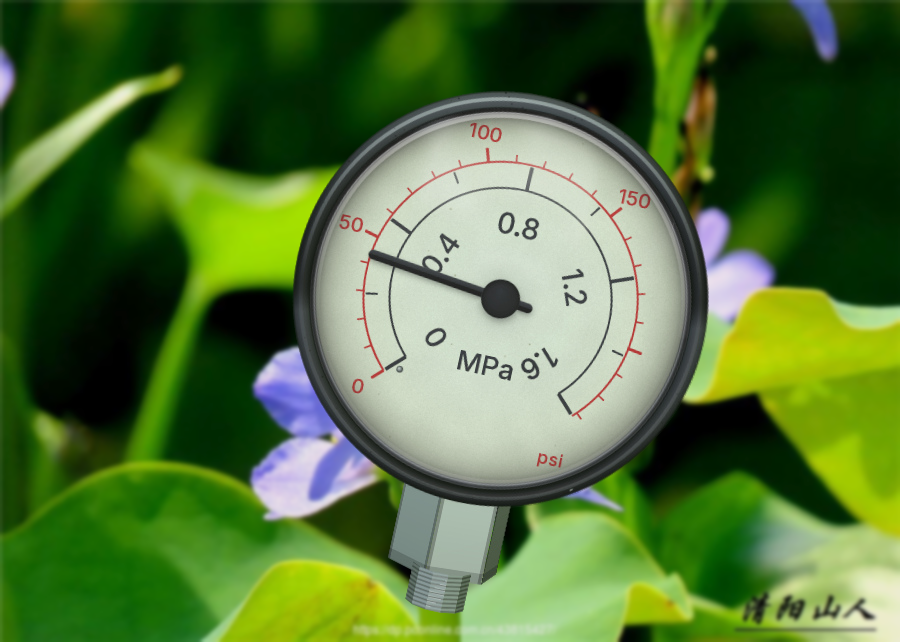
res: 0.3; MPa
